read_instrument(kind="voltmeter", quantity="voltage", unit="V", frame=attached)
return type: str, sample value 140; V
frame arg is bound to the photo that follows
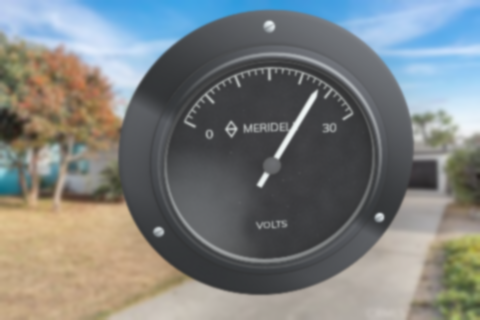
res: 23; V
